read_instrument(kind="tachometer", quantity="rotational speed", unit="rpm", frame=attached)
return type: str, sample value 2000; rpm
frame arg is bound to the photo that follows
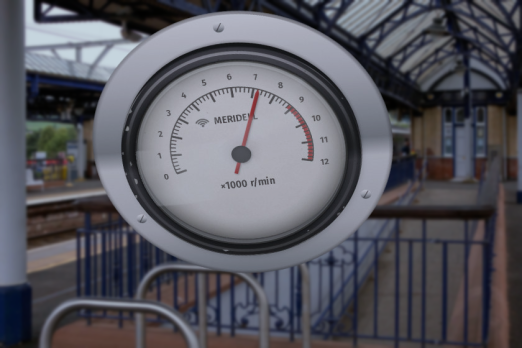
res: 7200; rpm
